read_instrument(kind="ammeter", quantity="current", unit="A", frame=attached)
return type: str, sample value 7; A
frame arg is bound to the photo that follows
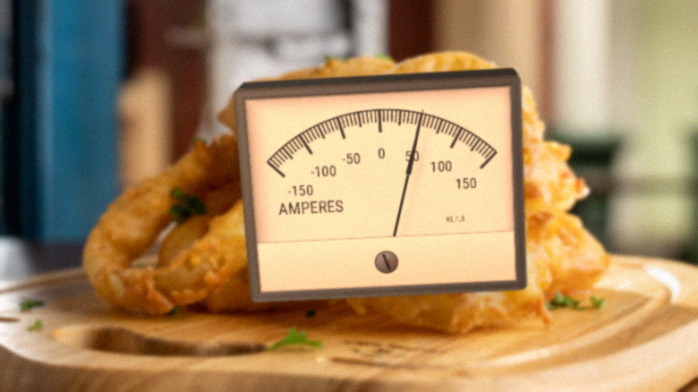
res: 50; A
